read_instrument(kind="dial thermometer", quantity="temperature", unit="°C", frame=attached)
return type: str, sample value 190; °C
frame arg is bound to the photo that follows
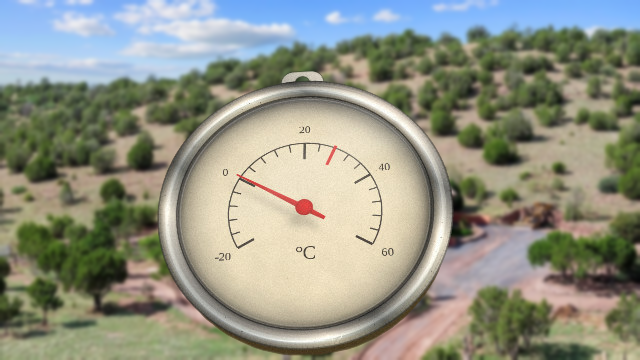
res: 0; °C
